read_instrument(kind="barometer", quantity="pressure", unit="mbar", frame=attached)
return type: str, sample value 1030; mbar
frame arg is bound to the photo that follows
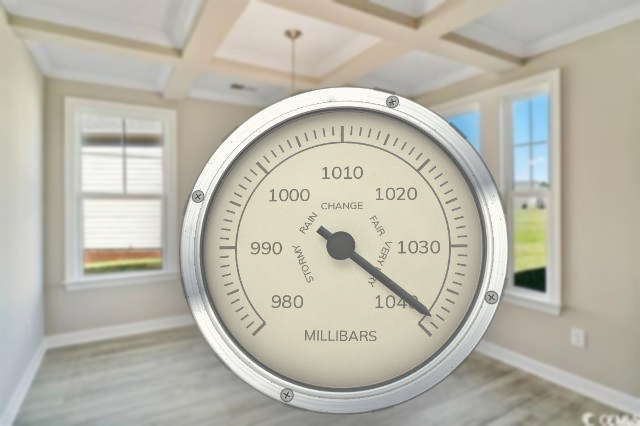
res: 1038.5; mbar
